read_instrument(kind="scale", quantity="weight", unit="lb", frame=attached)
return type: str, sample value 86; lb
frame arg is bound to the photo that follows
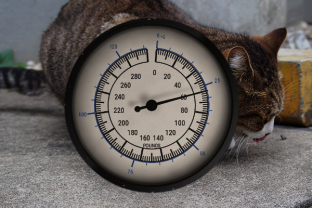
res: 60; lb
